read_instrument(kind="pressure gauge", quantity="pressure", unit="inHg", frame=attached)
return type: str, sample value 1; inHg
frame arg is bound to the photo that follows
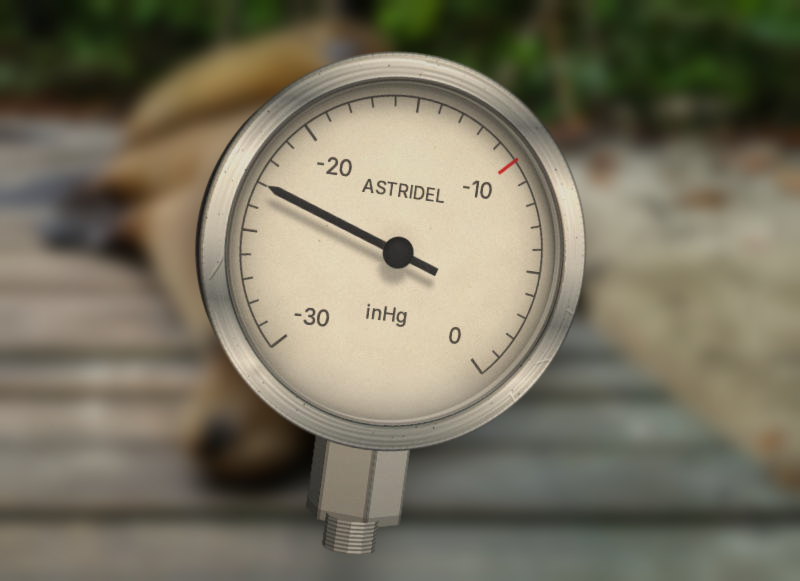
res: -23; inHg
